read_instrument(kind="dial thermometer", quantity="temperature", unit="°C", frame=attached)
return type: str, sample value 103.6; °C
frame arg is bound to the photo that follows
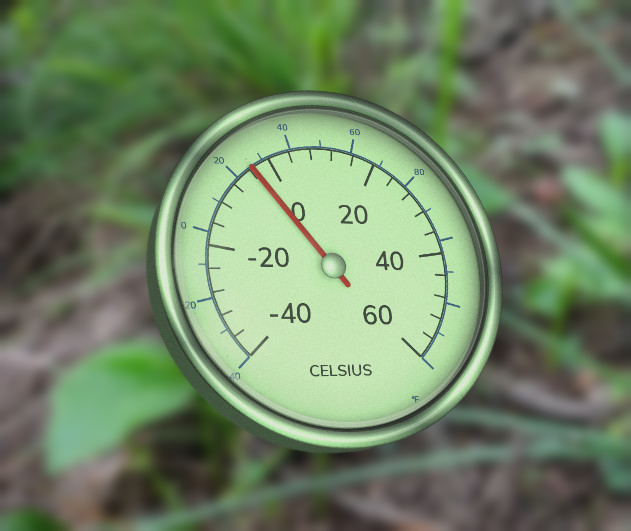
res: -4; °C
